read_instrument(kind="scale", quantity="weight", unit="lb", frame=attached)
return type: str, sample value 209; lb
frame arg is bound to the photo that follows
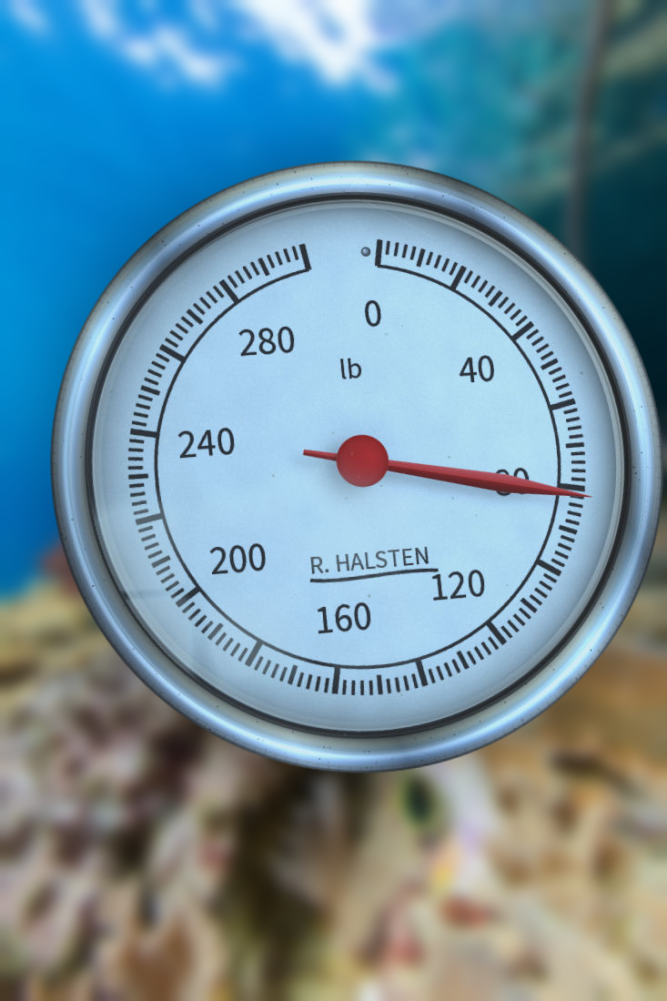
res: 82; lb
